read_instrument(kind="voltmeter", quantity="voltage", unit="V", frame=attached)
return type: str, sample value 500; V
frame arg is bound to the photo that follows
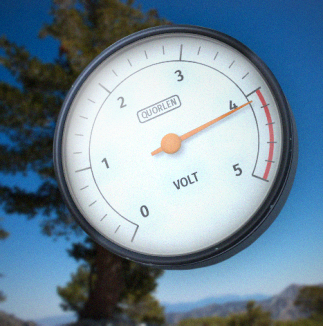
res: 4.1; V
